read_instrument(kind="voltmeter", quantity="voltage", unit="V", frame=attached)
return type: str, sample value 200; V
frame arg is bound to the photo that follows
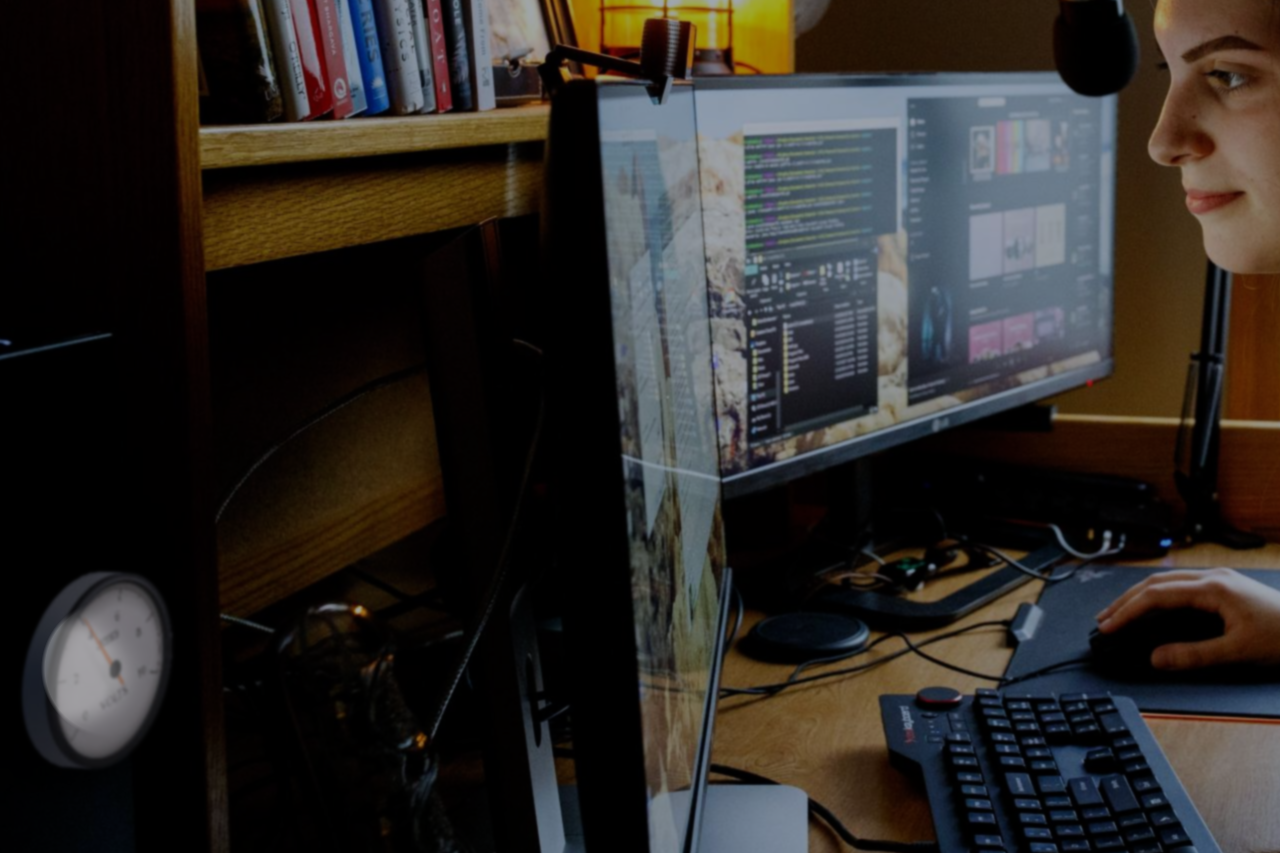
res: 4; V
